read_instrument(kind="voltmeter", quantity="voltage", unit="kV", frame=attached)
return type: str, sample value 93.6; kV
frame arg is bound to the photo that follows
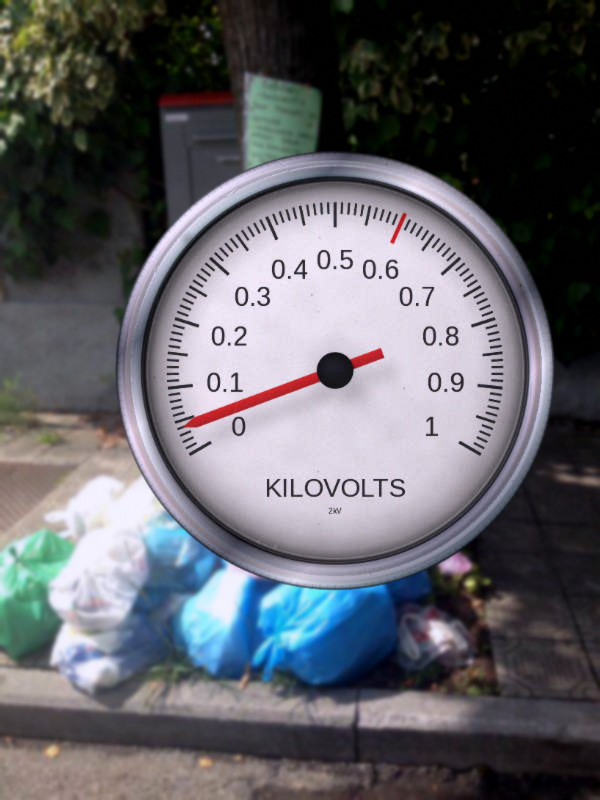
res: 0.04; kV
